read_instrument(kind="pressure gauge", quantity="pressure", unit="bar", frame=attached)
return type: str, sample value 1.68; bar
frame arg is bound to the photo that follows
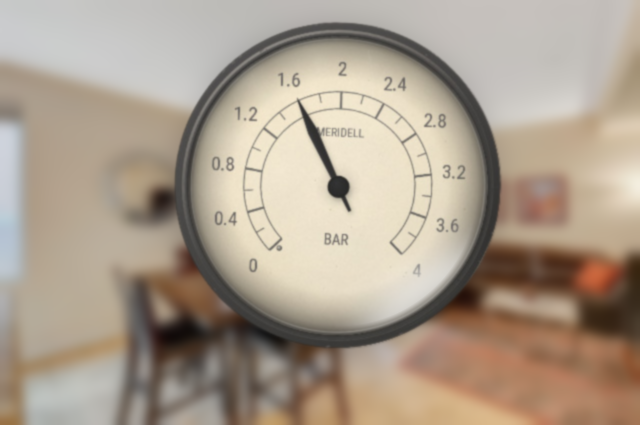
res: 1.6; bar
